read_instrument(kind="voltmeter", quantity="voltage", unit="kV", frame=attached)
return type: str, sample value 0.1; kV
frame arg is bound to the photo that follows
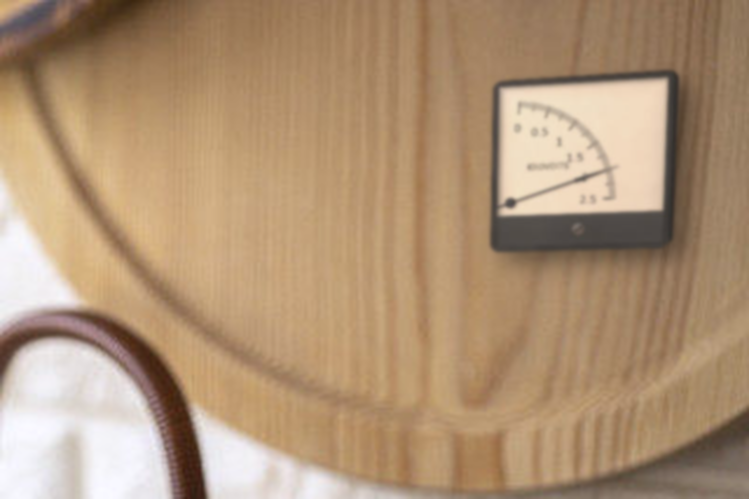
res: 2; kV
